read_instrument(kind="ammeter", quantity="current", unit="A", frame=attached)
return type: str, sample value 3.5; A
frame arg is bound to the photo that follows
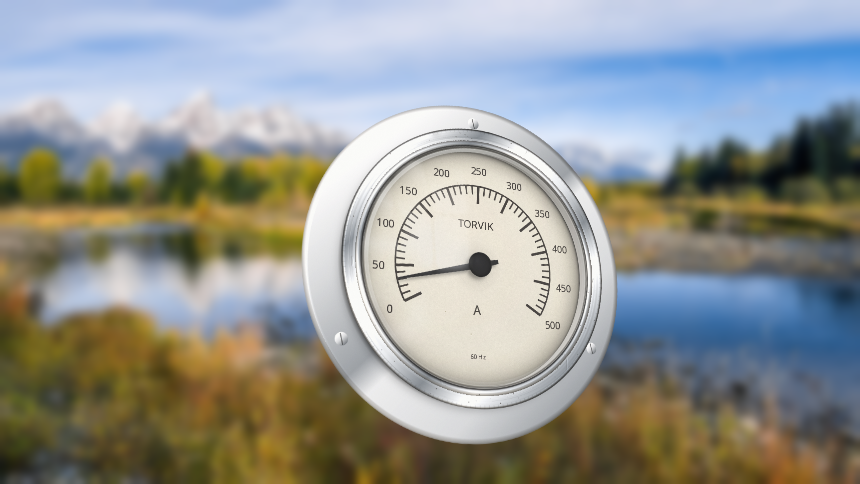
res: 30; A
